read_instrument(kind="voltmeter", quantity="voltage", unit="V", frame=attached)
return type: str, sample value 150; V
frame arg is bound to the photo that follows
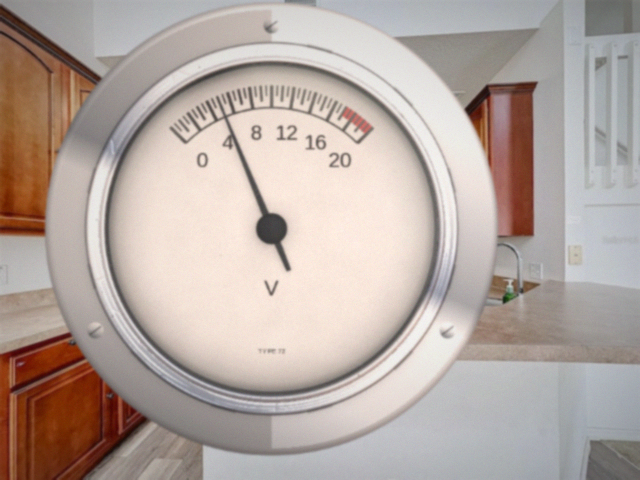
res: 5; V
